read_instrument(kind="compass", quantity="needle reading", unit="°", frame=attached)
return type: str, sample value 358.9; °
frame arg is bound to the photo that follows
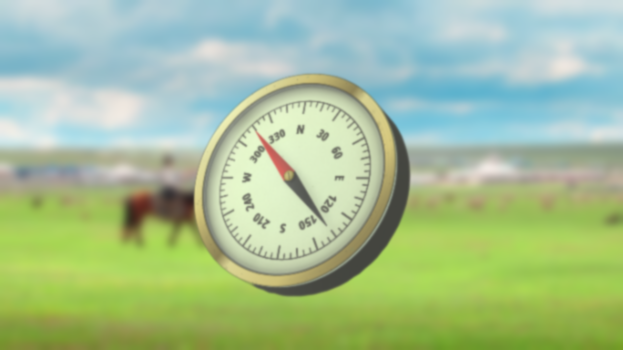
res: 315; °
